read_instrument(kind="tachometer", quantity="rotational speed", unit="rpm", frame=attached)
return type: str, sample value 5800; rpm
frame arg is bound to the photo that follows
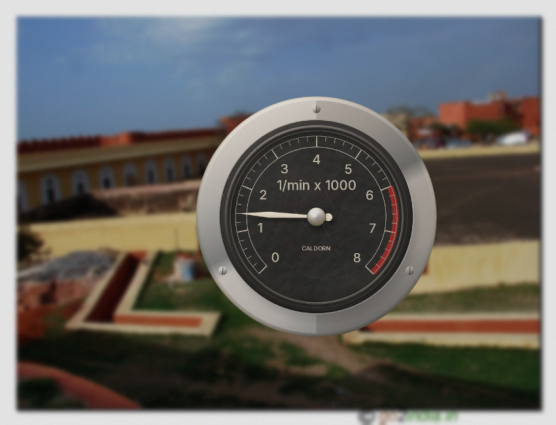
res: 1400; rpm
